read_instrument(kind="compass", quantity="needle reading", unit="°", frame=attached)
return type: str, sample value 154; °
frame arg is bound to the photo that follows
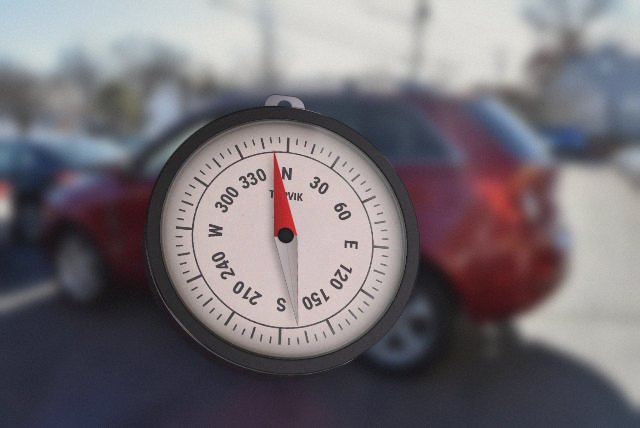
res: 350; °
